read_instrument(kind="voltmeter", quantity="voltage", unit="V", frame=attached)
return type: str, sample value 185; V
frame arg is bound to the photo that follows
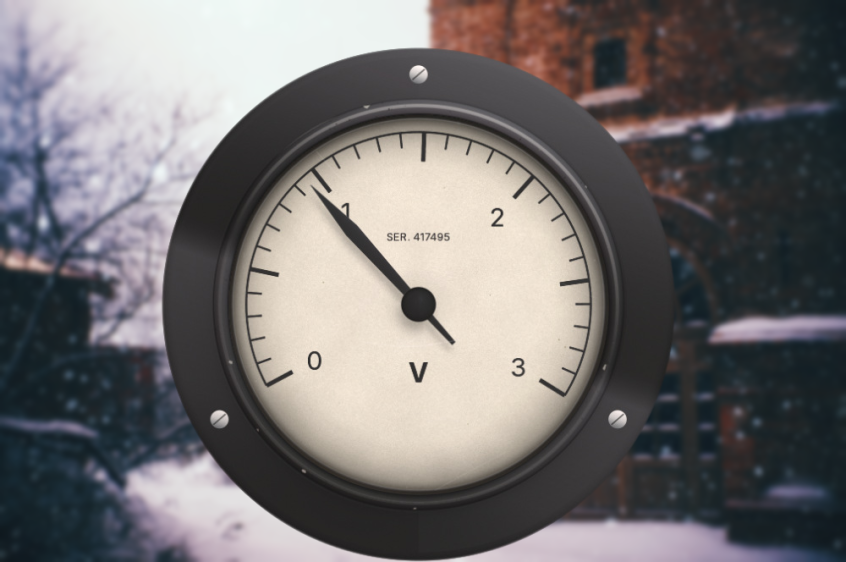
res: 0.95; V
